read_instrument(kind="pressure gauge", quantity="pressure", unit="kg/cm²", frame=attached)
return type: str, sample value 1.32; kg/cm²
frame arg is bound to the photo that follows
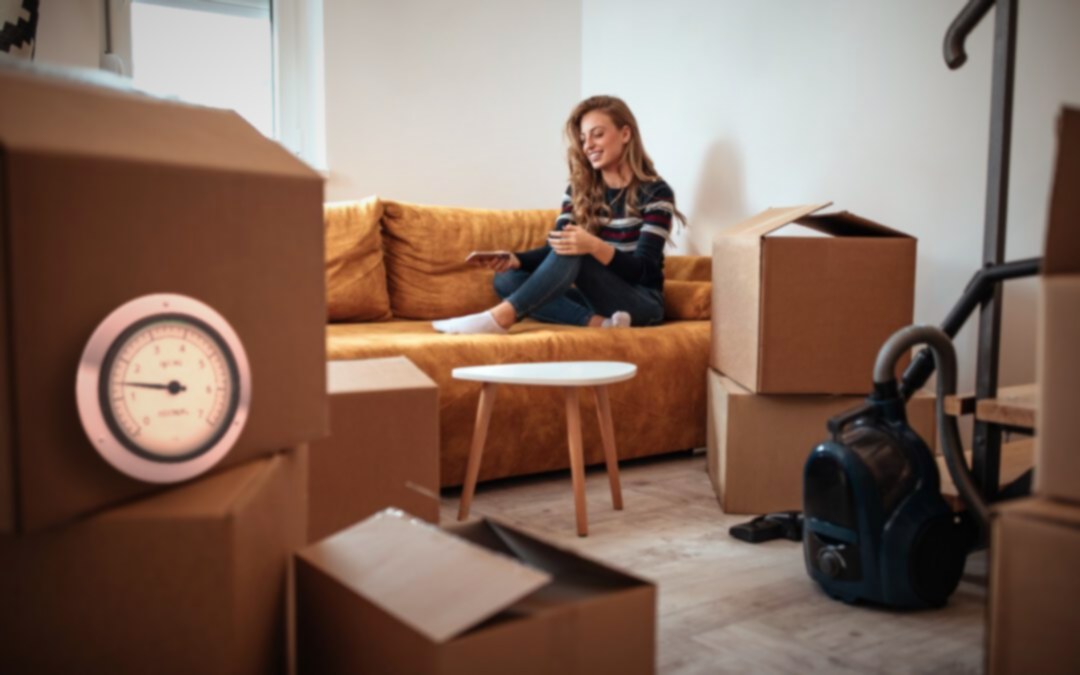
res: 1.4; kg/cm²
